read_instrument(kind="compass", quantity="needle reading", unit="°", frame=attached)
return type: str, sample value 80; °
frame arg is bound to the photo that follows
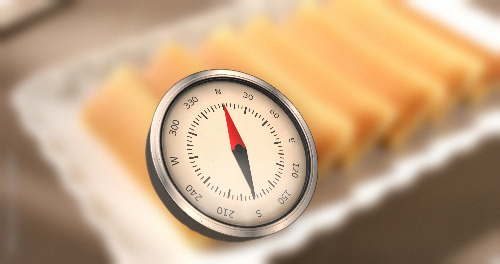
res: 0; °
